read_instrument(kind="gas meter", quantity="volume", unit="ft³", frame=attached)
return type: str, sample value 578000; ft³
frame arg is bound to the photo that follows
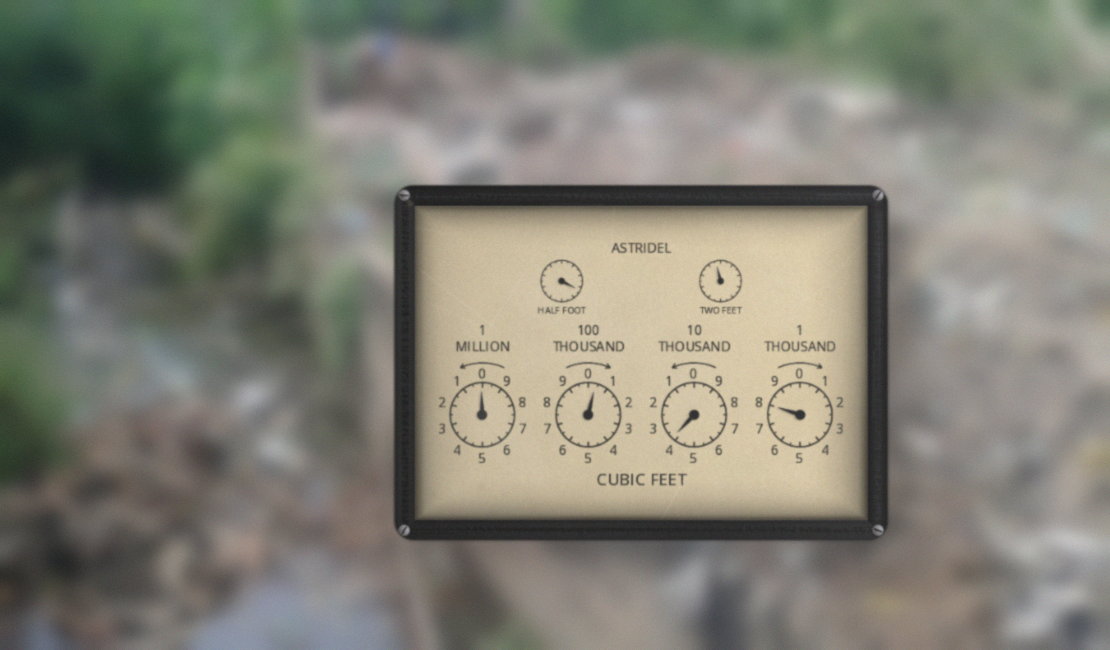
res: 3800; ft³
